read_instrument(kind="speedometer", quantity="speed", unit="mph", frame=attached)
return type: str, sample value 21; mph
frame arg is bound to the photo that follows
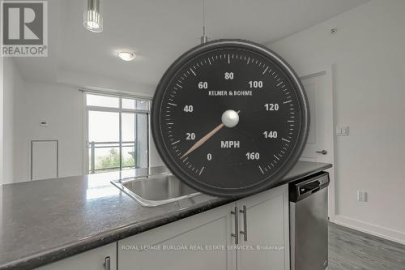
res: 12; mph
